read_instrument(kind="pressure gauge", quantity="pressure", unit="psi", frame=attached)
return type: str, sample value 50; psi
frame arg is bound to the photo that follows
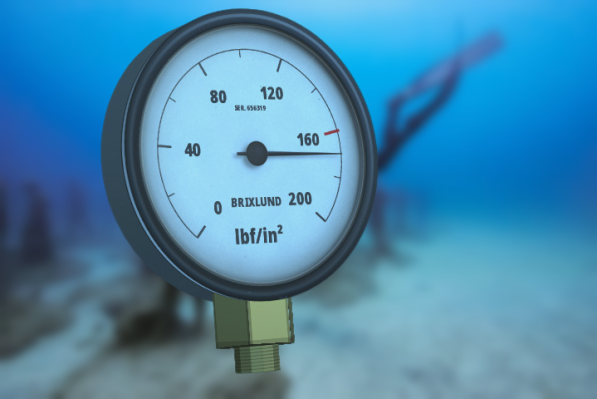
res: 170; psi
